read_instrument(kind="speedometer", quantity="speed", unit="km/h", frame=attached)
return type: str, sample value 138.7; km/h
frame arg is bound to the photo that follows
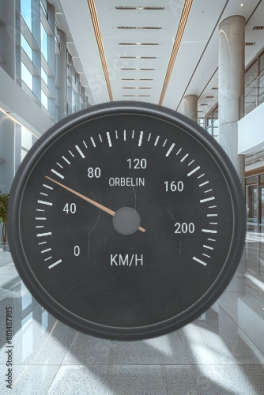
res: 55; km/h
